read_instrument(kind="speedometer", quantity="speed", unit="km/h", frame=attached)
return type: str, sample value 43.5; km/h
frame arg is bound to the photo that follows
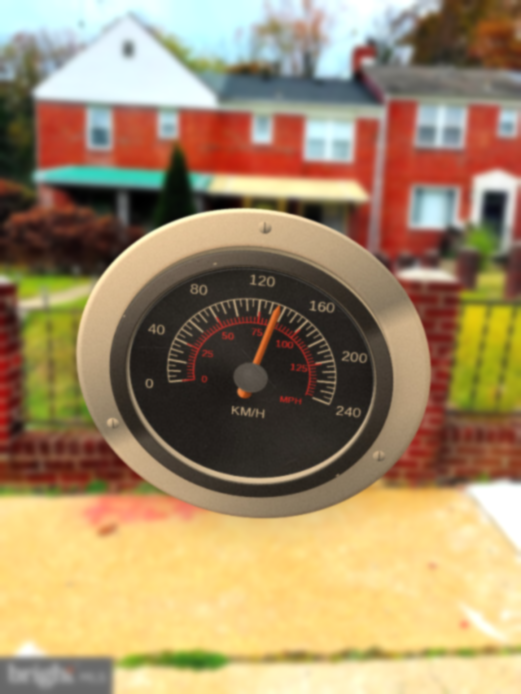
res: 135; km/h
